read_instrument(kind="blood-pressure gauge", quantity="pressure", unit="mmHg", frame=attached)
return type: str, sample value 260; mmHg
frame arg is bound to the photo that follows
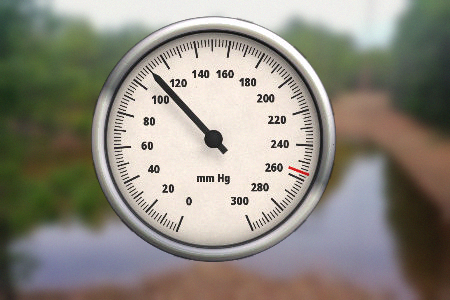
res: 110; mmHg
